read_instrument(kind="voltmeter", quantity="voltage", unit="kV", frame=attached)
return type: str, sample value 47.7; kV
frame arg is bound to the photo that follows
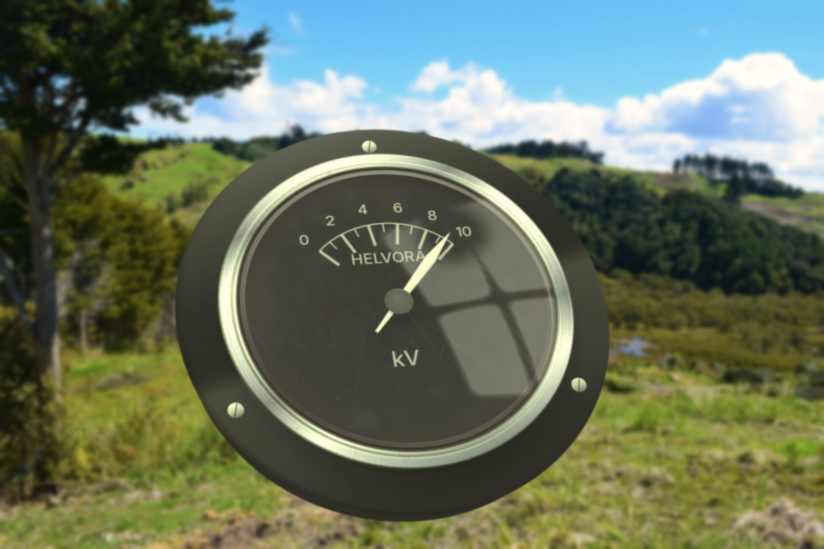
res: 9.5; kV
